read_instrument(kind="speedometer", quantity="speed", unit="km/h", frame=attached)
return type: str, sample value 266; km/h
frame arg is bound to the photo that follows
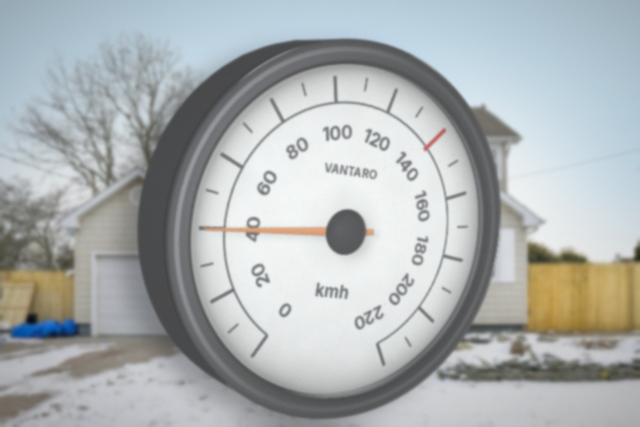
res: 40; km/h
